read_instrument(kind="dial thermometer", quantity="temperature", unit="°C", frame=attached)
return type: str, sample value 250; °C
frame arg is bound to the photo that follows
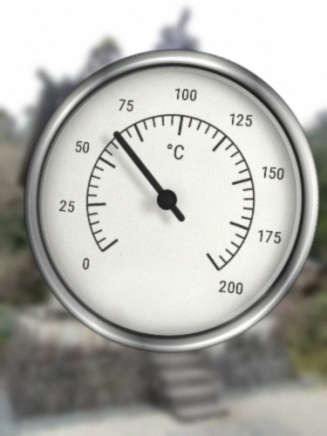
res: 65; °C
